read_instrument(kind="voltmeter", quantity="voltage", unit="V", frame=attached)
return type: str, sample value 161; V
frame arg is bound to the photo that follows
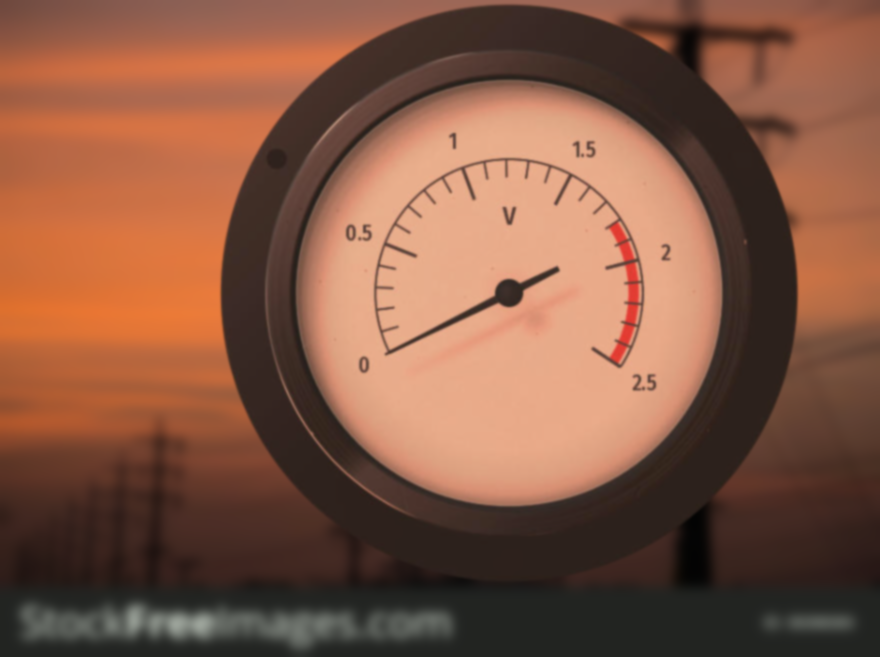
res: 0; V
